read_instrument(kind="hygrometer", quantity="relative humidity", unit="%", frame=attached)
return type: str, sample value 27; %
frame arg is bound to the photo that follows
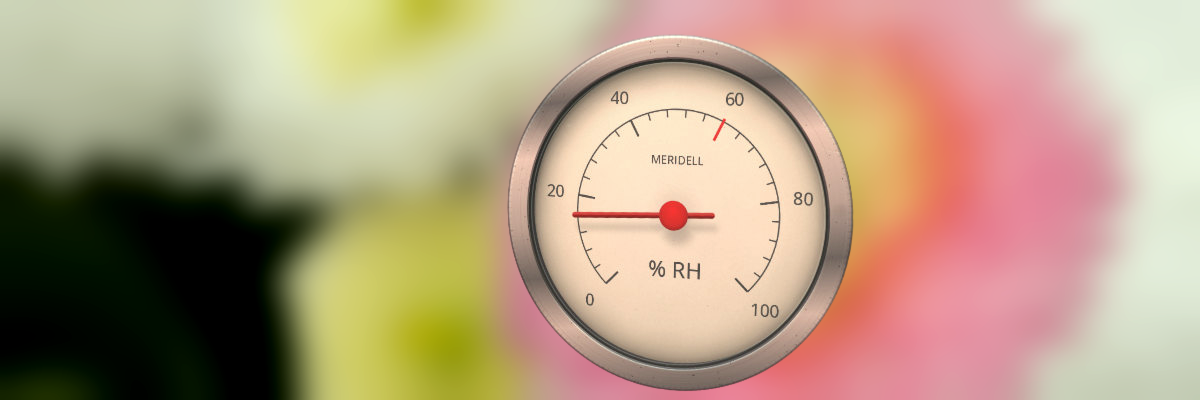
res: 16; %
